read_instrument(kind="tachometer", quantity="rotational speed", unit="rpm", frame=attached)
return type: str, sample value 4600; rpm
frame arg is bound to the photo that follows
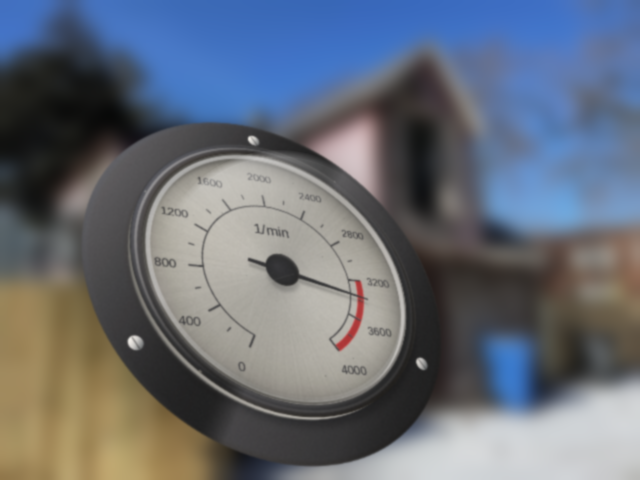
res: 3400; rpm
